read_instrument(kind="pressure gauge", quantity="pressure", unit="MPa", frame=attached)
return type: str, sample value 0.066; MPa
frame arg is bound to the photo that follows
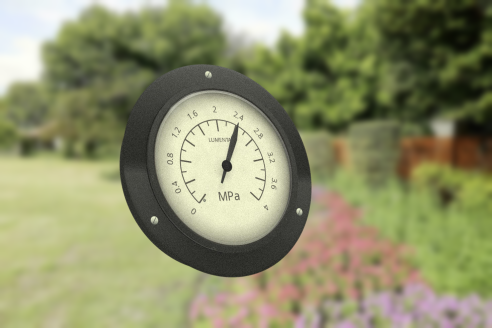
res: 2.4; MPa
